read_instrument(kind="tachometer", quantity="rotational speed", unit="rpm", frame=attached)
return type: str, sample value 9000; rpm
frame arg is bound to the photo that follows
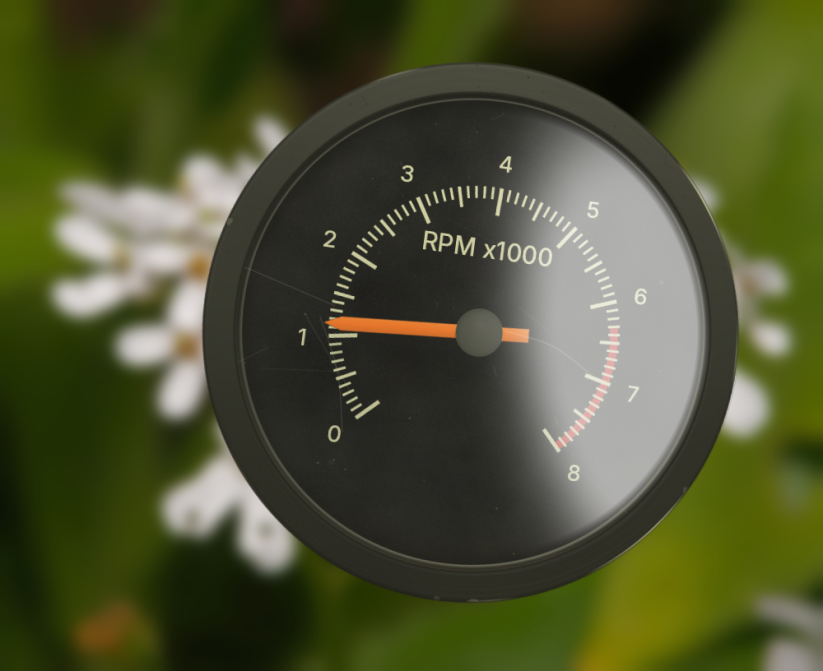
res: 1150; rpm
